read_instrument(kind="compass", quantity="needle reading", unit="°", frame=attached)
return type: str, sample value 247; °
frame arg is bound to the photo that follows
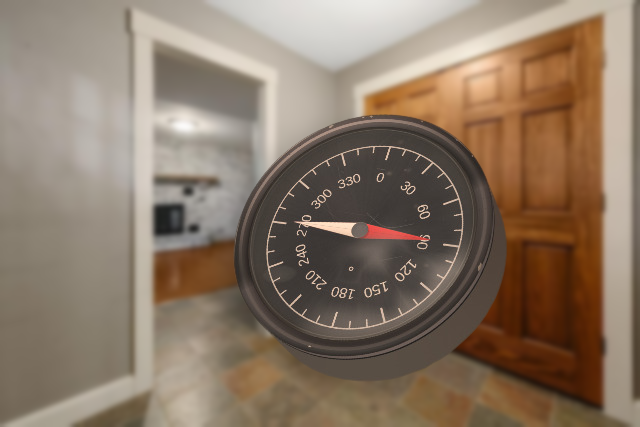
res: 90; °
